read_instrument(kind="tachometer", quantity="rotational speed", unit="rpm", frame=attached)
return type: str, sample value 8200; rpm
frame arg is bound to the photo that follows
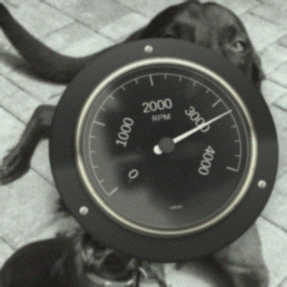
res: 3200; rpm
